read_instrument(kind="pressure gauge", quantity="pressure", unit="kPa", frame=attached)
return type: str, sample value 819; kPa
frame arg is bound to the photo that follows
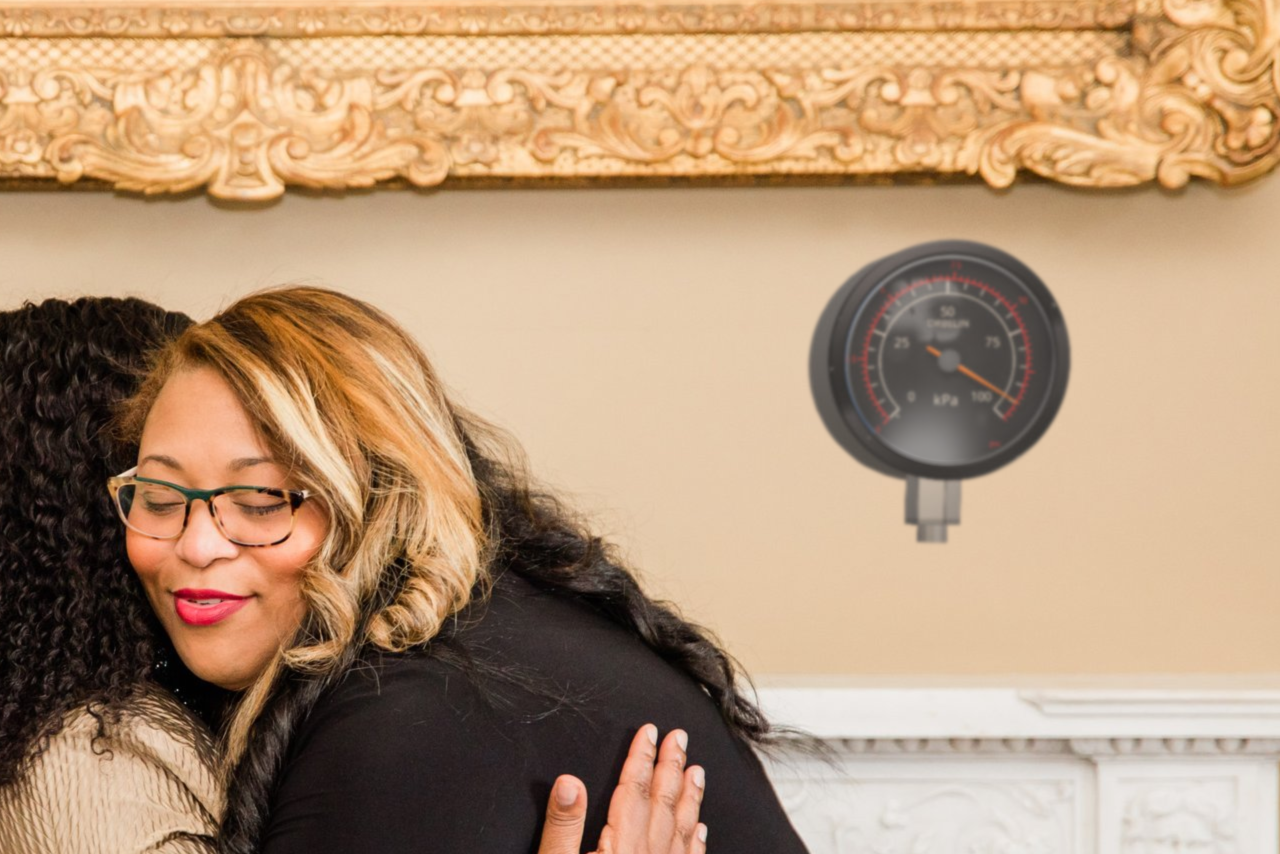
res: 95; kPa
